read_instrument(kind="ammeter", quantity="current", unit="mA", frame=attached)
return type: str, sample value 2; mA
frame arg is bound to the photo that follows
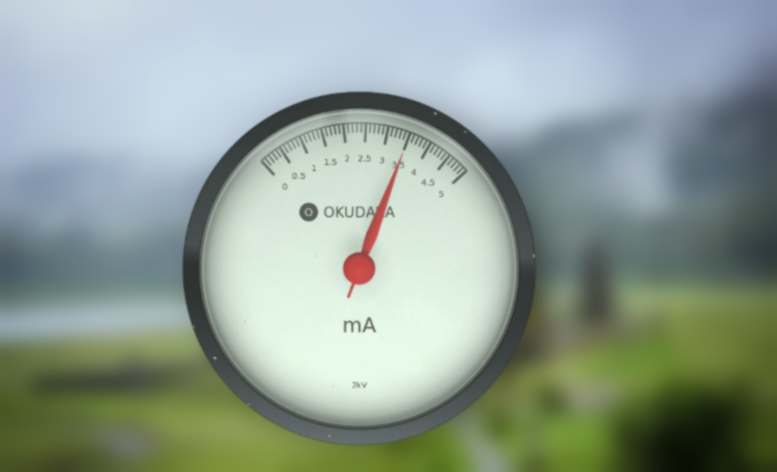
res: 3.5; mA
